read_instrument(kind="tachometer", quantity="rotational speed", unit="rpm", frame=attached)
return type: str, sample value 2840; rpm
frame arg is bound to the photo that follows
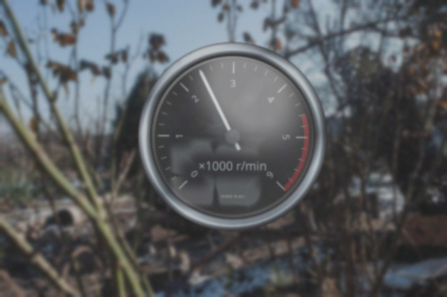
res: 2400; rpm
